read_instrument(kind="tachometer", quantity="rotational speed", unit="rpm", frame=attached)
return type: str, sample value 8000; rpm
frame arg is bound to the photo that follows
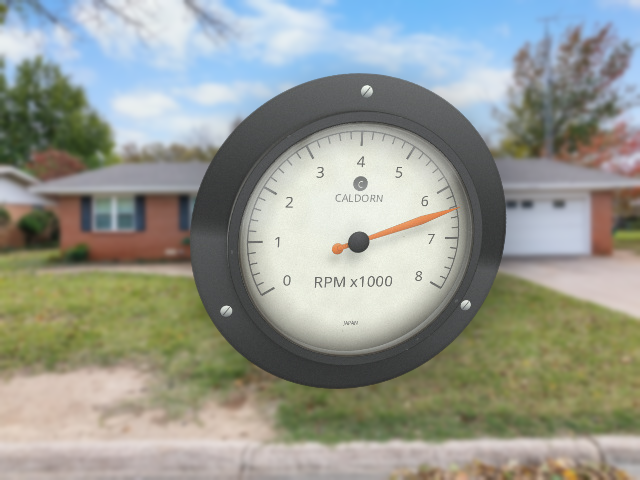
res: 6400; rpm
